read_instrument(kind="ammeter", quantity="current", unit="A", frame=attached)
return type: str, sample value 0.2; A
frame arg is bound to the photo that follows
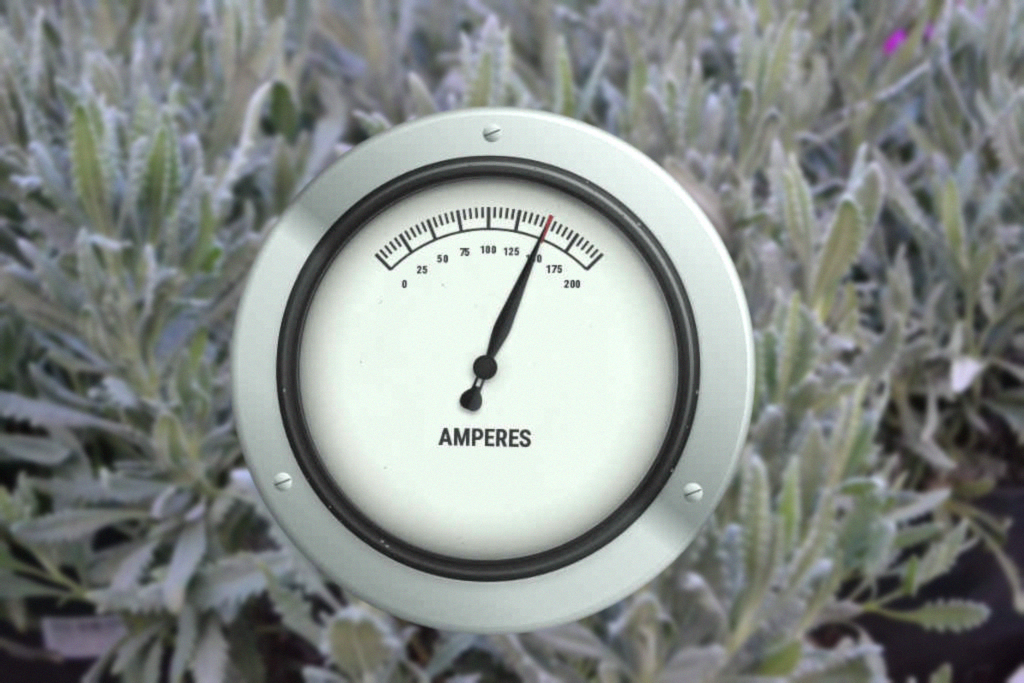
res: 150; A
